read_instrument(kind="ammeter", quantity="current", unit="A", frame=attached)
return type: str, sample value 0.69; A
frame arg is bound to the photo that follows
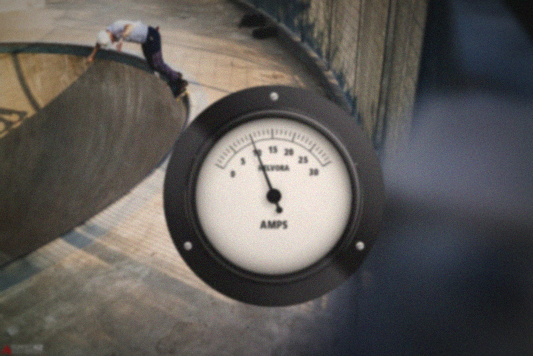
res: 10; A
